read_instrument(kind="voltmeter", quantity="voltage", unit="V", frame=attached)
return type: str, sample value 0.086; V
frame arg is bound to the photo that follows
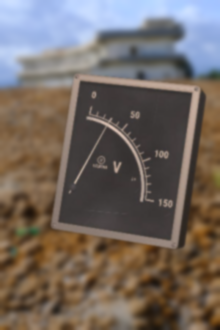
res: 30; V
